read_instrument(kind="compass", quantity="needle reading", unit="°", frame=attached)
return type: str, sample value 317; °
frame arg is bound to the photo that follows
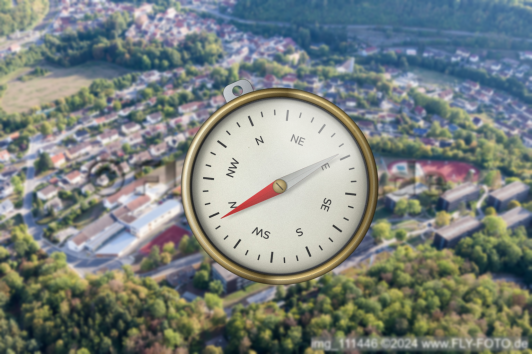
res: 265; °
